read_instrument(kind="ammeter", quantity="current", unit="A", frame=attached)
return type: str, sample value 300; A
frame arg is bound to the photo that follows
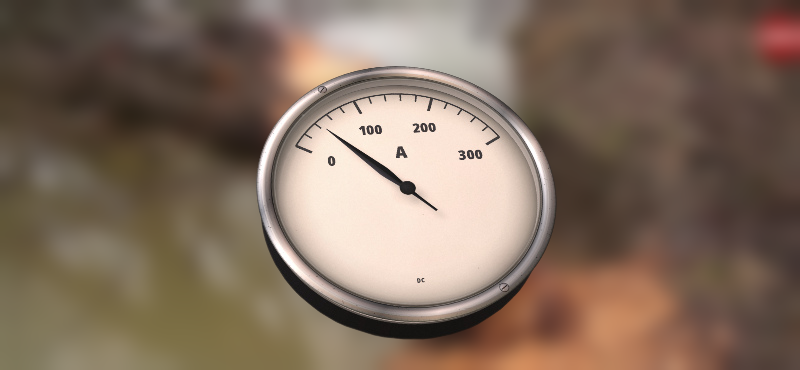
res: 40; A
